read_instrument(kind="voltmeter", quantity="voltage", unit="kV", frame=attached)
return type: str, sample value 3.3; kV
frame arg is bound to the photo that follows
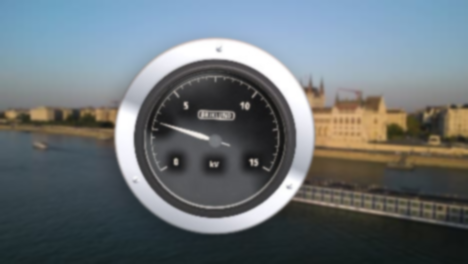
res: 3; kV
